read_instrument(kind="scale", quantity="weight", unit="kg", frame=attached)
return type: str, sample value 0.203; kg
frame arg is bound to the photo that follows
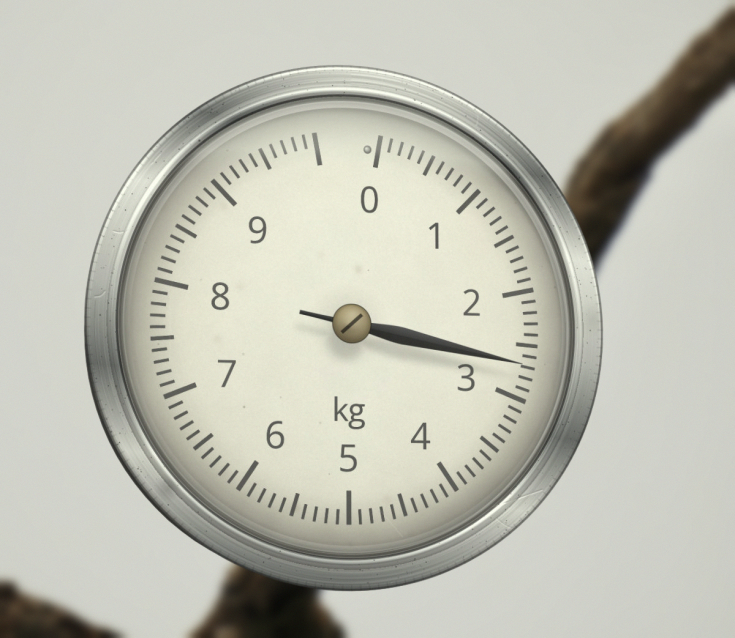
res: 2.7; kg
